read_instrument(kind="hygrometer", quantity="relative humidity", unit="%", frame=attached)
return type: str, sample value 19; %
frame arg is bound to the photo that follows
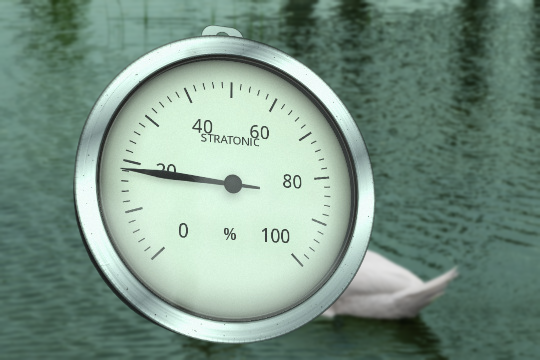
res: 18; %
